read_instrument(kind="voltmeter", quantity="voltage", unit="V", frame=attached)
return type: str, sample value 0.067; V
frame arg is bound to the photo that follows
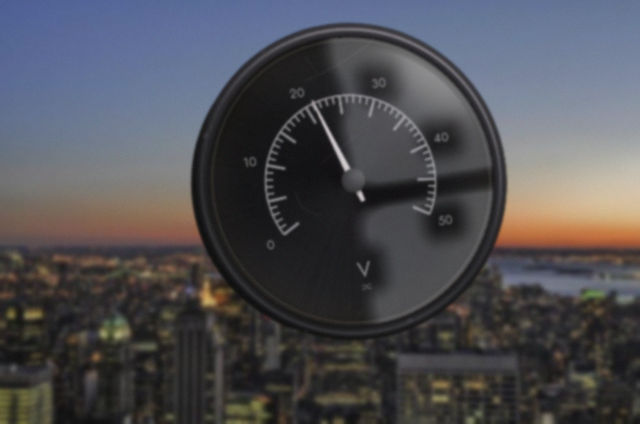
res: 21; V
